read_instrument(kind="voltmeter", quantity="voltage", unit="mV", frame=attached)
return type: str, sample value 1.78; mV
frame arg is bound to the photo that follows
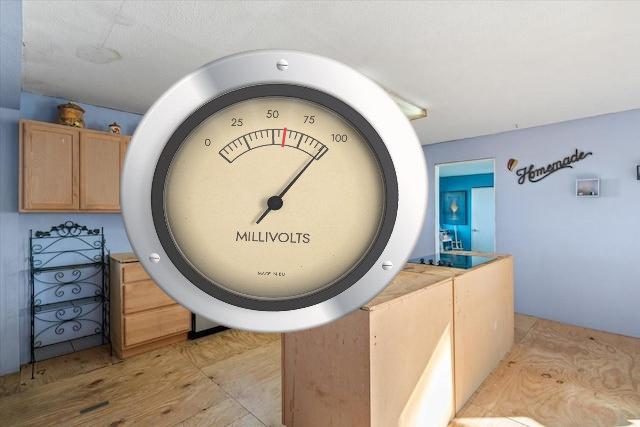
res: 95; mV
